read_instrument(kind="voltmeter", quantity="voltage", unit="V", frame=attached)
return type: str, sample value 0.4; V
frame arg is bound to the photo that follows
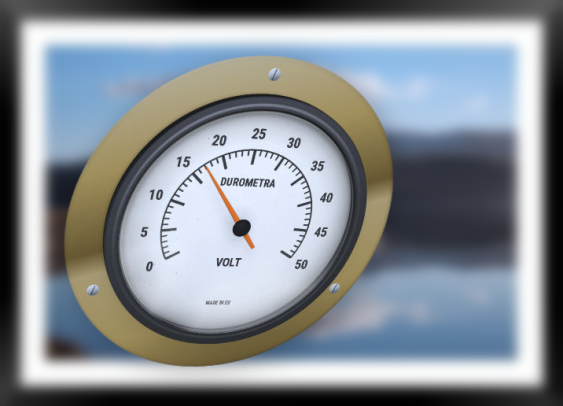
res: 17; V
